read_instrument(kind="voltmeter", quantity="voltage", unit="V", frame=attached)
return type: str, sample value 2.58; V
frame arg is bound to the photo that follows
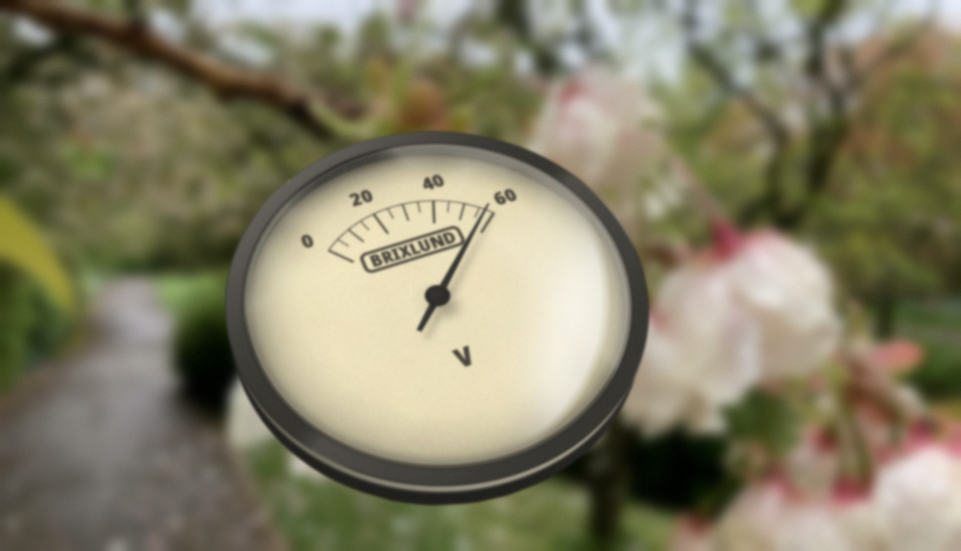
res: 57.5; V
